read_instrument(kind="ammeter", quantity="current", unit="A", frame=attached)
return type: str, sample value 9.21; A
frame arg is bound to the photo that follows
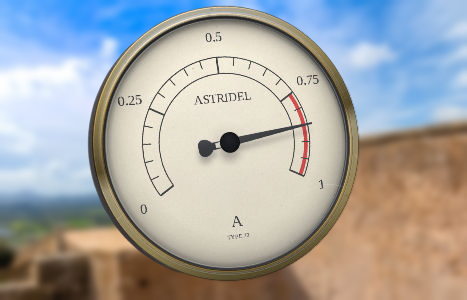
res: 0.85; A
